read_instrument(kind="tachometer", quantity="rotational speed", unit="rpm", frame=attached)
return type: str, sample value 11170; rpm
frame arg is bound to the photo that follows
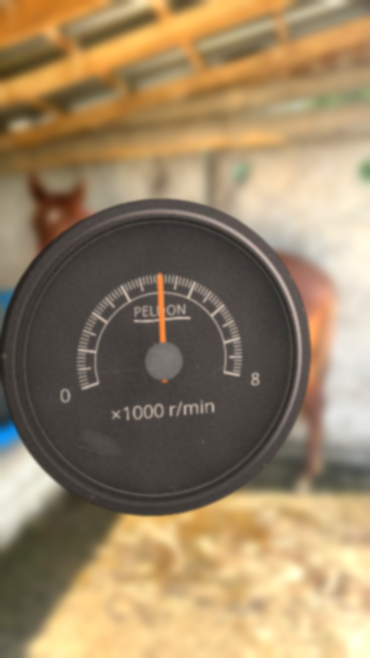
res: 4000; rpm
